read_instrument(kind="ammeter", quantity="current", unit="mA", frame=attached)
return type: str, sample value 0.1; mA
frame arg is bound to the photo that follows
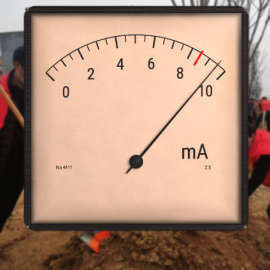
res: 9.5; mA
